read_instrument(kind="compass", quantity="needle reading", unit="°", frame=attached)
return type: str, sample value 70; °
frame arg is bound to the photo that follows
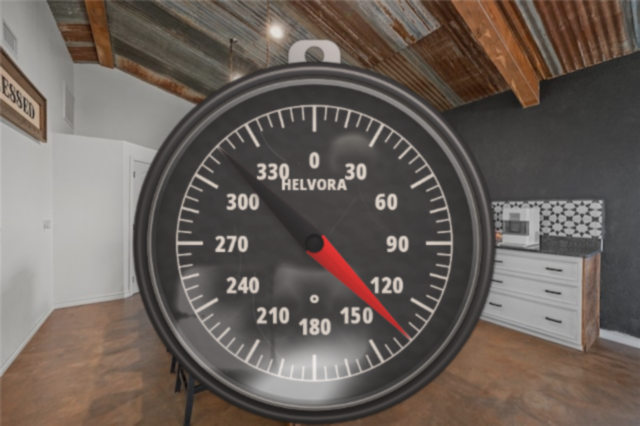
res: 135; °
